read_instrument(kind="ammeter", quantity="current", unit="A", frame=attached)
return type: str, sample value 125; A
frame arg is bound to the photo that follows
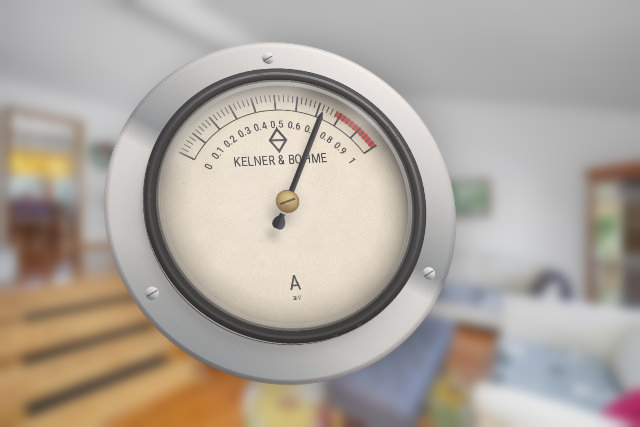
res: 0.72; A
